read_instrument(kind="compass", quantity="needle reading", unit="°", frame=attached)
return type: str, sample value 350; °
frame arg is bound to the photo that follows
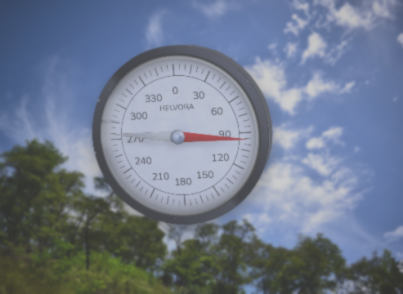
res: 95; °
